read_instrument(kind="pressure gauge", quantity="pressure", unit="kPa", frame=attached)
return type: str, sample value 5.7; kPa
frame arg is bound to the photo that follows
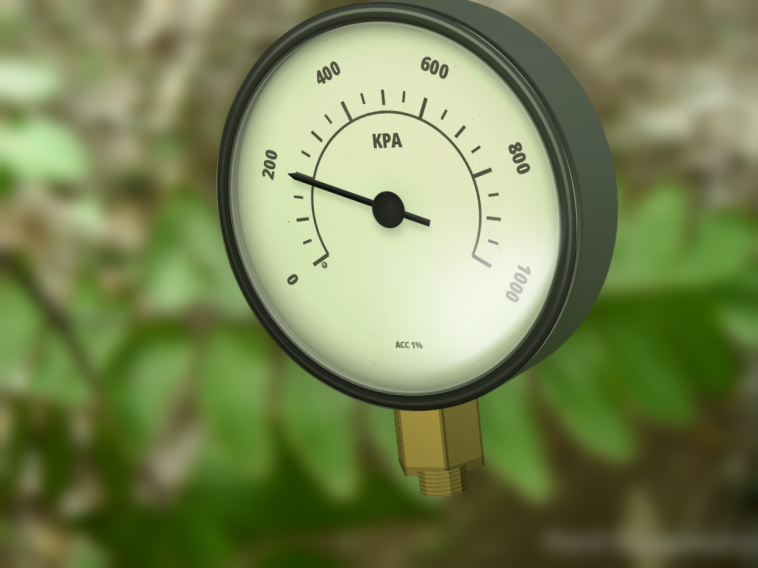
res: 200; kPa
